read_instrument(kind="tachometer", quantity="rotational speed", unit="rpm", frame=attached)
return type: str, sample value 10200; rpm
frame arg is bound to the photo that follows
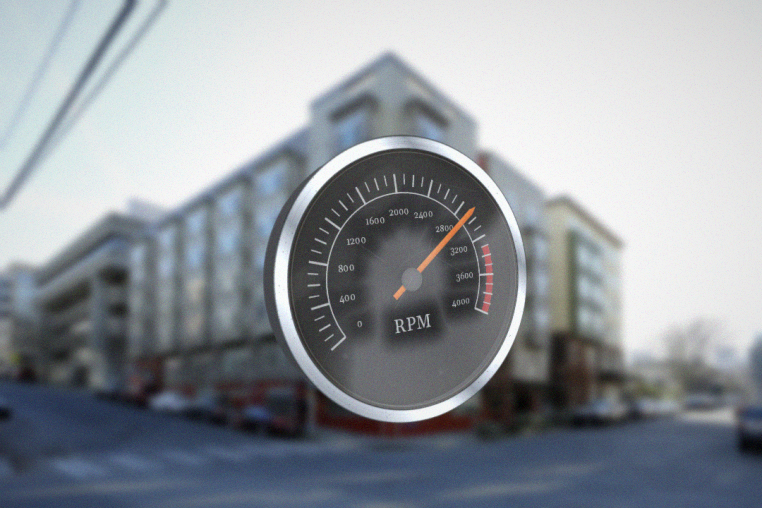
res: 2900; rpm
